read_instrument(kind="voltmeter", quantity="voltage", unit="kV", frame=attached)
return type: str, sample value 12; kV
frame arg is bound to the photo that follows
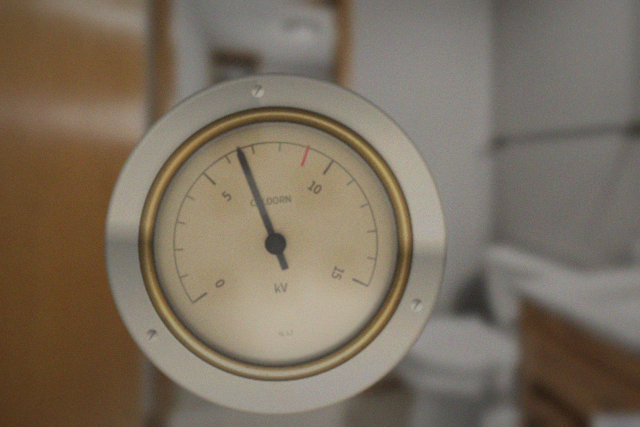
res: 6.5; kV
